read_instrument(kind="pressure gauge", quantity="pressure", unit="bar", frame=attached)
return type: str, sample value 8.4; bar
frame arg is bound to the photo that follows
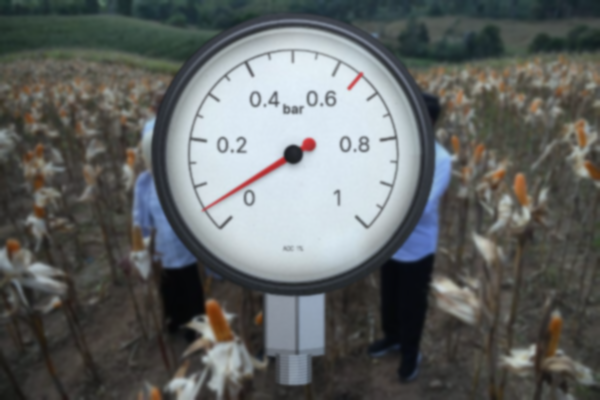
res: 0.05; bar
